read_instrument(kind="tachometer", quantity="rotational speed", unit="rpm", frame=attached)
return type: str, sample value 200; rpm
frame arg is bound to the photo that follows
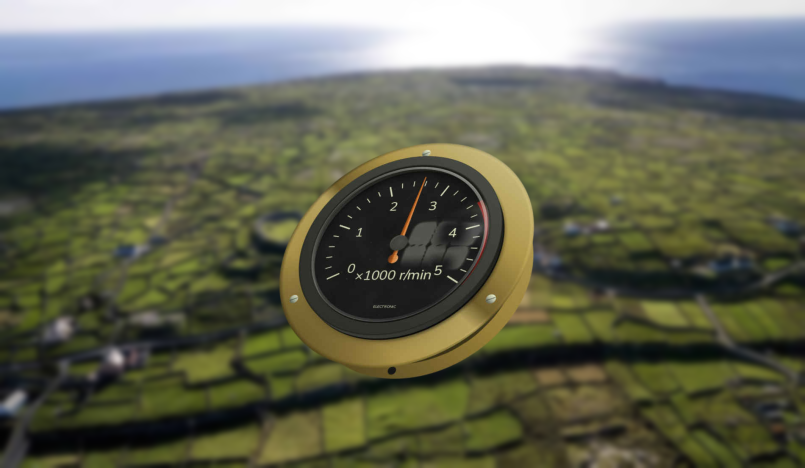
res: 2600; rpm
